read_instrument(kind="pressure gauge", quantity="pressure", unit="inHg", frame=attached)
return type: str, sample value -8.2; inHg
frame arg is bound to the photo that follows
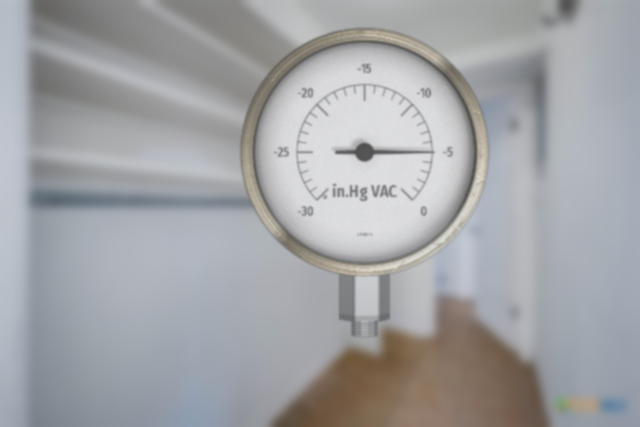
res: -5; inHg
